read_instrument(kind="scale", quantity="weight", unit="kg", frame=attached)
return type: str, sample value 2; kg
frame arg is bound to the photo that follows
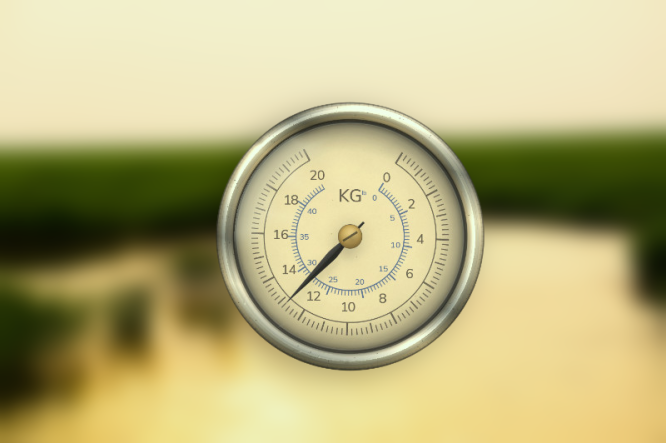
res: 12.8; kg
